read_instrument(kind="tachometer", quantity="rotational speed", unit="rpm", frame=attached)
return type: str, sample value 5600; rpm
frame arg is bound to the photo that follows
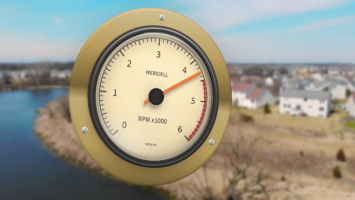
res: 4300; rpm
